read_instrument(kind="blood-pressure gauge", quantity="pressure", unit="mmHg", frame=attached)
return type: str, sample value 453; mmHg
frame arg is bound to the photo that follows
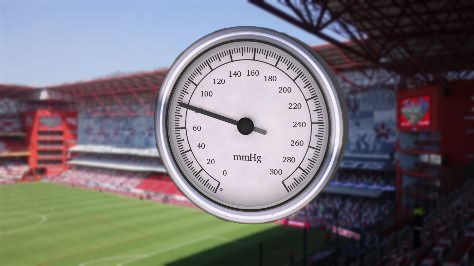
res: 80; mmHg
